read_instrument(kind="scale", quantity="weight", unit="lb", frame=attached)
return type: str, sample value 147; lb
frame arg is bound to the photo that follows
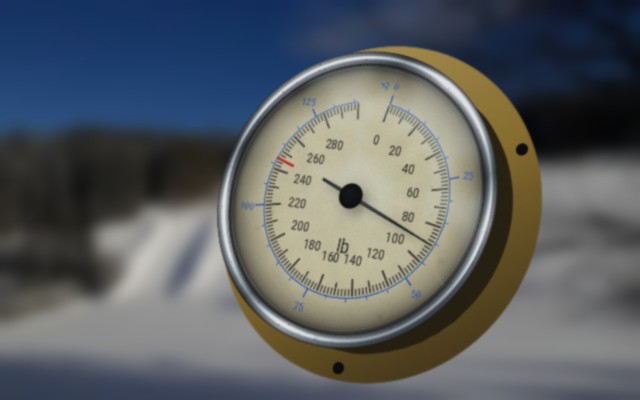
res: 90; lb
